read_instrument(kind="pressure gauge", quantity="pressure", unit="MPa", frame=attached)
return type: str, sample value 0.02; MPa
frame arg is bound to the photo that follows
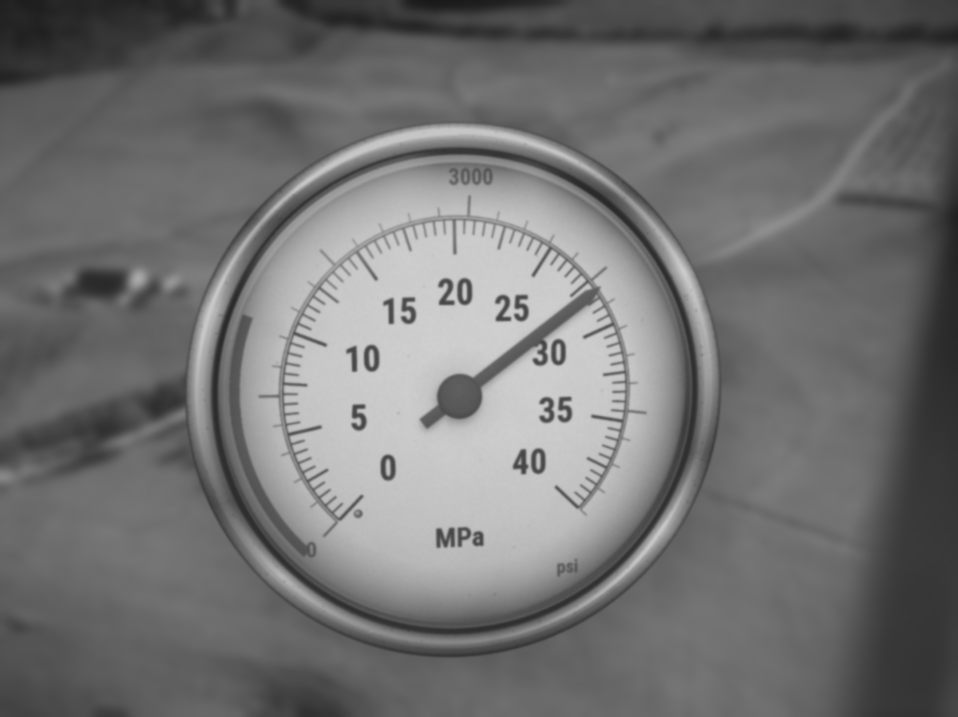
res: 28; MPa
